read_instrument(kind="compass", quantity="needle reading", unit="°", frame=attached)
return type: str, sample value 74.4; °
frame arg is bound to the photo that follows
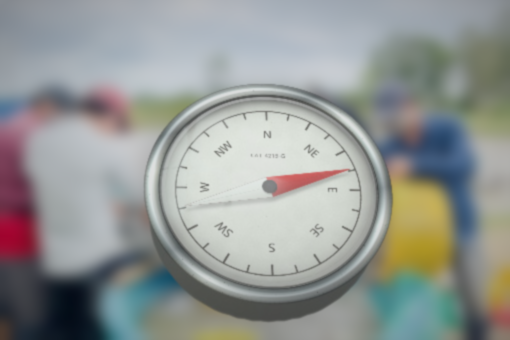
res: 75; °
